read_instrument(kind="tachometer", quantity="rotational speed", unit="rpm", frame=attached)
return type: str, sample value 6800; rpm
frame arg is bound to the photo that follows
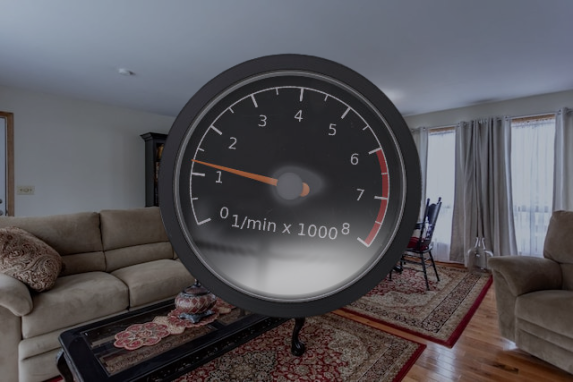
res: 1250; rpm
